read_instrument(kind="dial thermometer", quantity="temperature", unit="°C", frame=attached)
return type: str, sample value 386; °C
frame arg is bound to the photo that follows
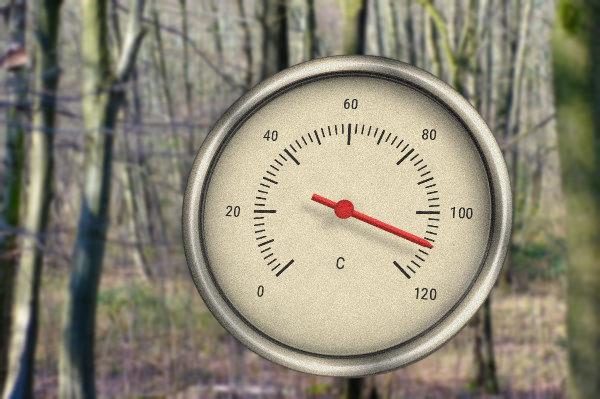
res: 110; °C
